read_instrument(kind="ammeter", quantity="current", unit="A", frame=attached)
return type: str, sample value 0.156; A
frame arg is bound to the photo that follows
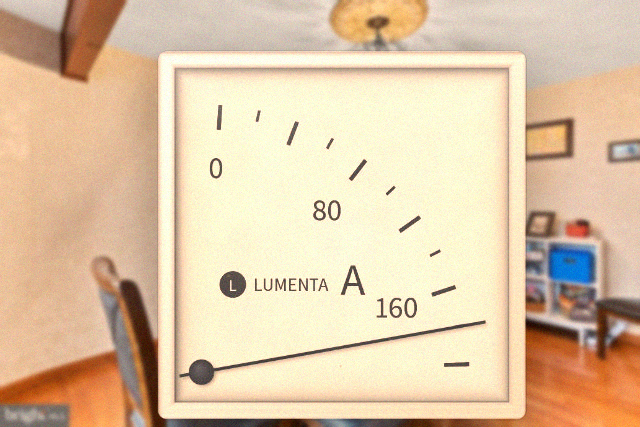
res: 180; A
